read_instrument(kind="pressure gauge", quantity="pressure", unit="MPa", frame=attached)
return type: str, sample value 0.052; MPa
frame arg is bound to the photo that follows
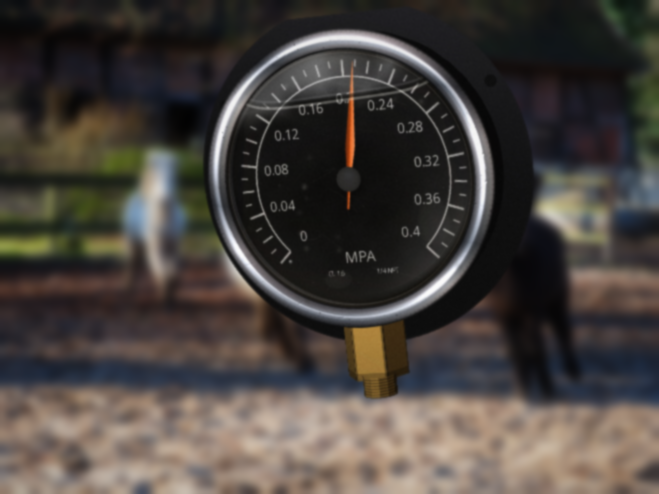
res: 0.21; MPa
